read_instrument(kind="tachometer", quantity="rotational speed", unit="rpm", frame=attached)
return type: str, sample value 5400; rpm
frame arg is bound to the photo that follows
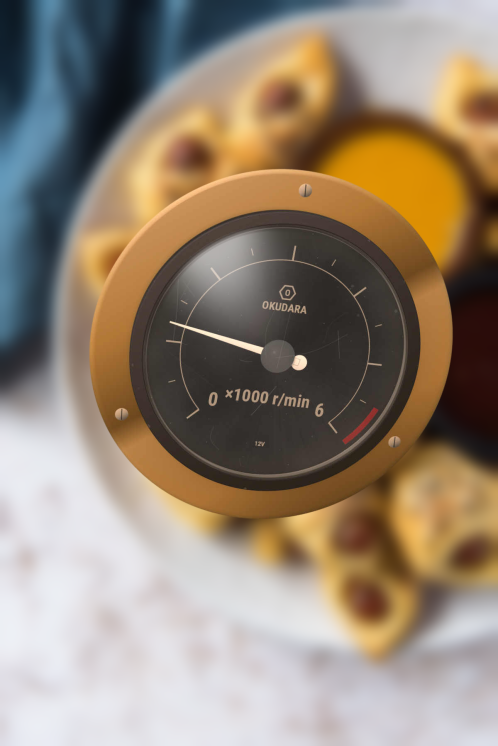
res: 1250; rpm
